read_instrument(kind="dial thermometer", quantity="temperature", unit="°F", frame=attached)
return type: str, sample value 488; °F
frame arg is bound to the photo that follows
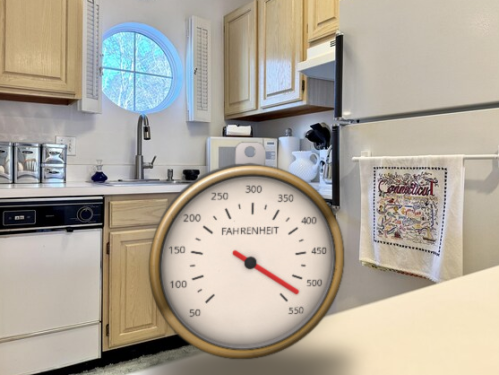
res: 525; °F
